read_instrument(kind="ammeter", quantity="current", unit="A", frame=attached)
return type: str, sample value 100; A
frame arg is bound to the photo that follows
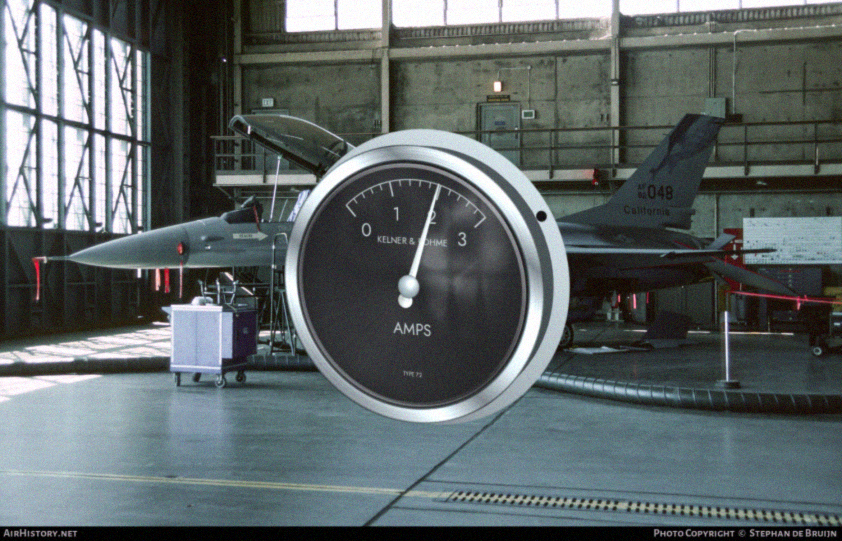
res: 2; A
